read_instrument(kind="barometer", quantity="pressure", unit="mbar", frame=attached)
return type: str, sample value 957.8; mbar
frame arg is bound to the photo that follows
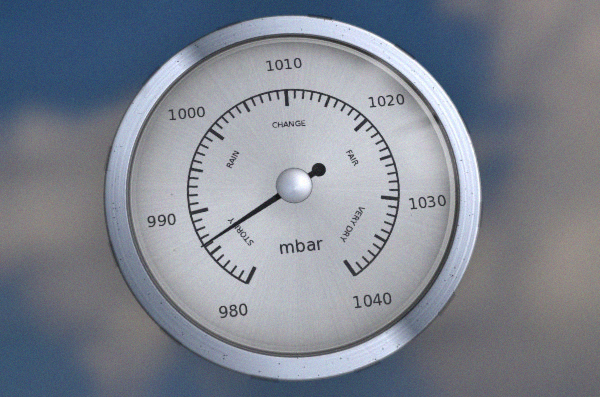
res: 986; mbar
